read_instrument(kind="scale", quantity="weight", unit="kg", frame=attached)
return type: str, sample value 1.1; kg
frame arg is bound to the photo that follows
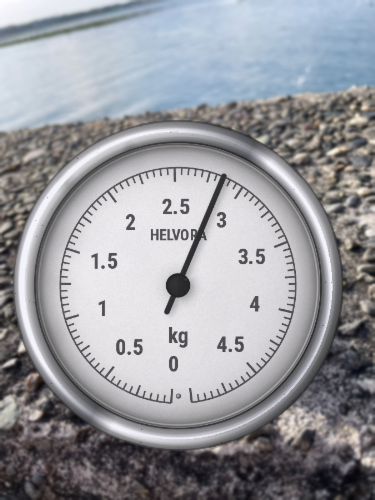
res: 2.85; kg
